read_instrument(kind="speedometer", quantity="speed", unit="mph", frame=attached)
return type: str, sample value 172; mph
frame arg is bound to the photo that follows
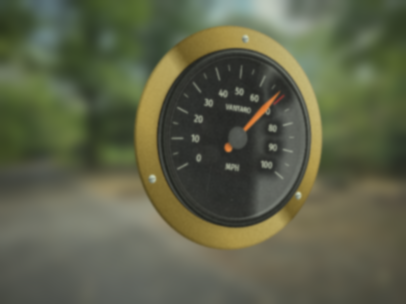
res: 67.5; mph
